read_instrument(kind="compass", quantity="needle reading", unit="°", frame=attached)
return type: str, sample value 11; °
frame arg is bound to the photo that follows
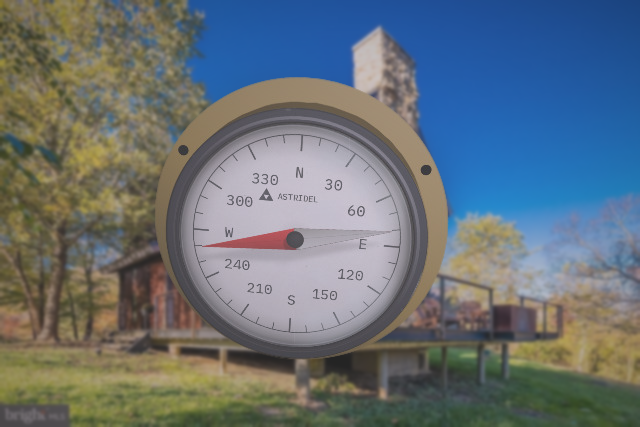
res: 260; °
